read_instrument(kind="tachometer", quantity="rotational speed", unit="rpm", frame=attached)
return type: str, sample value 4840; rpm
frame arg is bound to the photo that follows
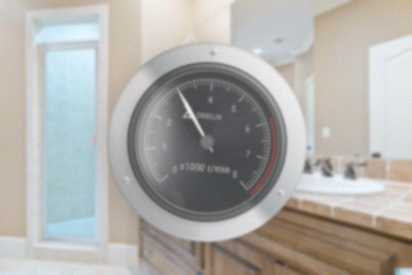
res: 3000; rpm
